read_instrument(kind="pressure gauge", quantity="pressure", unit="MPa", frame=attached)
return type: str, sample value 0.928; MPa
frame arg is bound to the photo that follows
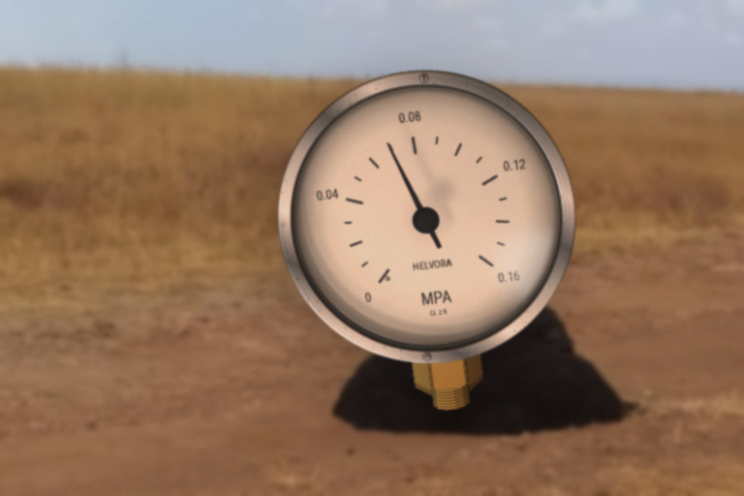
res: 0.07; MPa
